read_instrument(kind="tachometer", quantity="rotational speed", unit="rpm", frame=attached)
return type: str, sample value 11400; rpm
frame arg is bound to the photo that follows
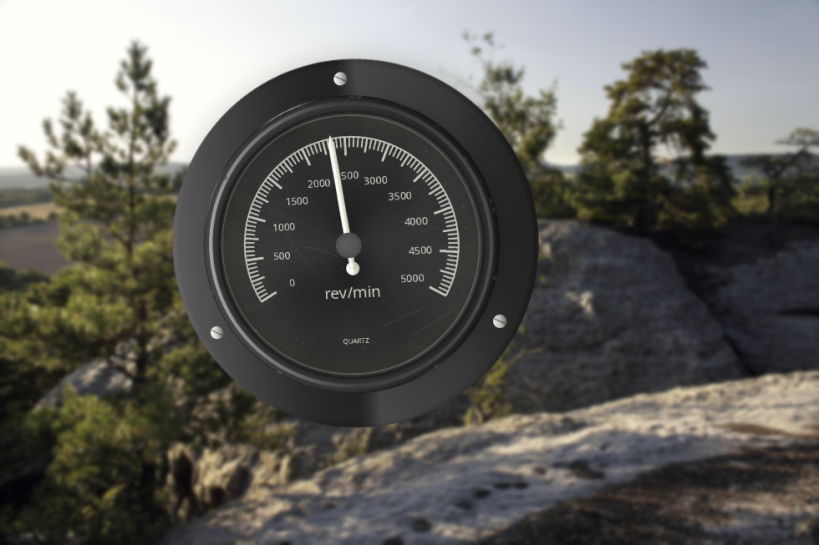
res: 2350; rpm
